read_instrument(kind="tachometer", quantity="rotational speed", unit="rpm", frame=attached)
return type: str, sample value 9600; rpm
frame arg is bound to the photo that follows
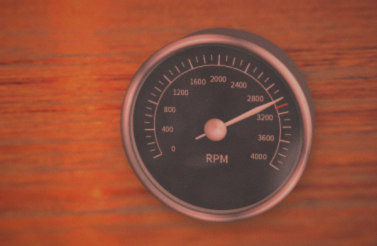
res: 3000; rpm
